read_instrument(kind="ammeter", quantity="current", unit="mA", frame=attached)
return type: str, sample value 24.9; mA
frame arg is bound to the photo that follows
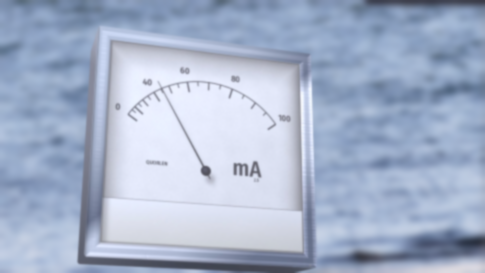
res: 45; mA
